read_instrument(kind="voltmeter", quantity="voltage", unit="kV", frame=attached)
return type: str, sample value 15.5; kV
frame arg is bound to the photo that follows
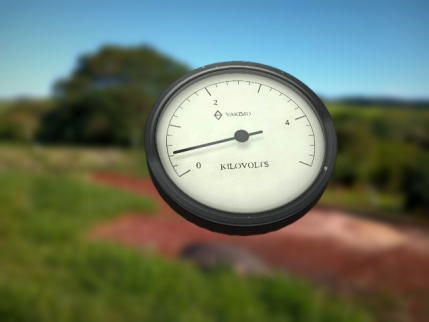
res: 0.4; kV
